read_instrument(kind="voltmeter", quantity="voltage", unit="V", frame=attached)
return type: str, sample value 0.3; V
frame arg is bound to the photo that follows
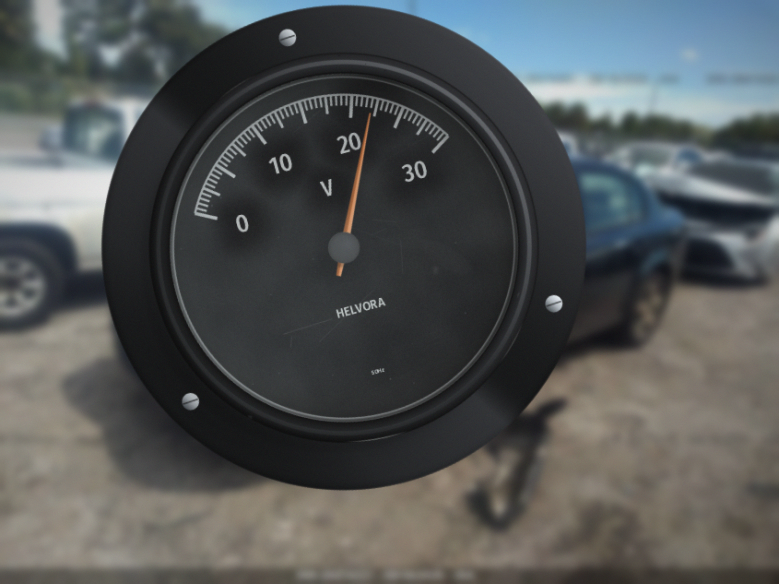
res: 22; V
